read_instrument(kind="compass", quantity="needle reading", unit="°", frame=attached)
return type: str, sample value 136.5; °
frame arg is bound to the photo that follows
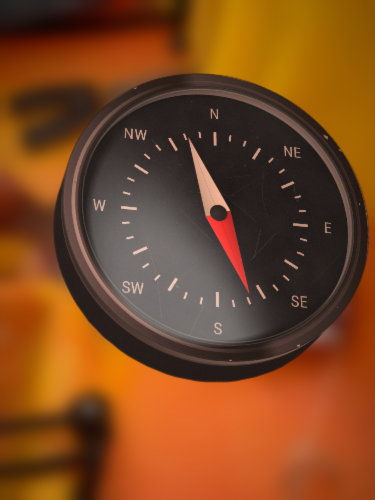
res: 160; °
